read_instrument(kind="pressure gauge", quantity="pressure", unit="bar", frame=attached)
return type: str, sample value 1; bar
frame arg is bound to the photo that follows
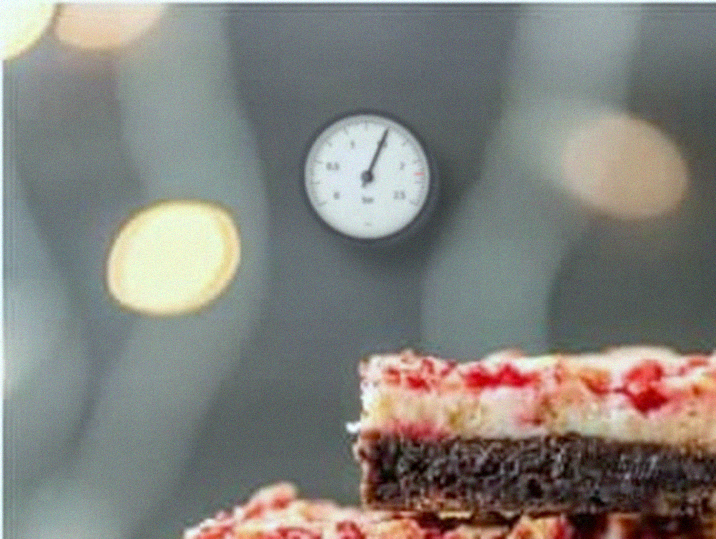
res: 1.5; bar
